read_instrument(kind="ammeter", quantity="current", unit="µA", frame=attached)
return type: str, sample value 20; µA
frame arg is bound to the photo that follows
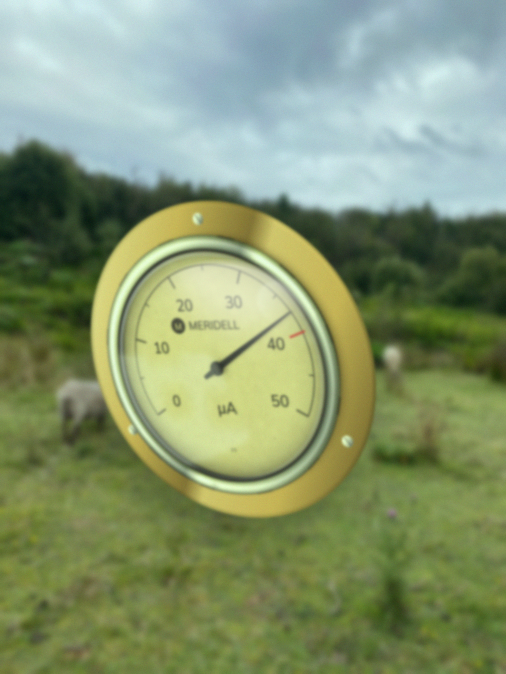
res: 37.5; µA
